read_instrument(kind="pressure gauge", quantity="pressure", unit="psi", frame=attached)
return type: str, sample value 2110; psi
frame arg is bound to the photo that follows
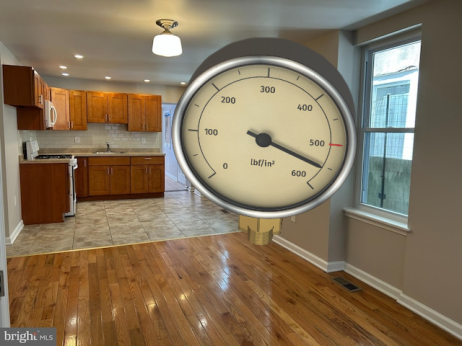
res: 550; psi
